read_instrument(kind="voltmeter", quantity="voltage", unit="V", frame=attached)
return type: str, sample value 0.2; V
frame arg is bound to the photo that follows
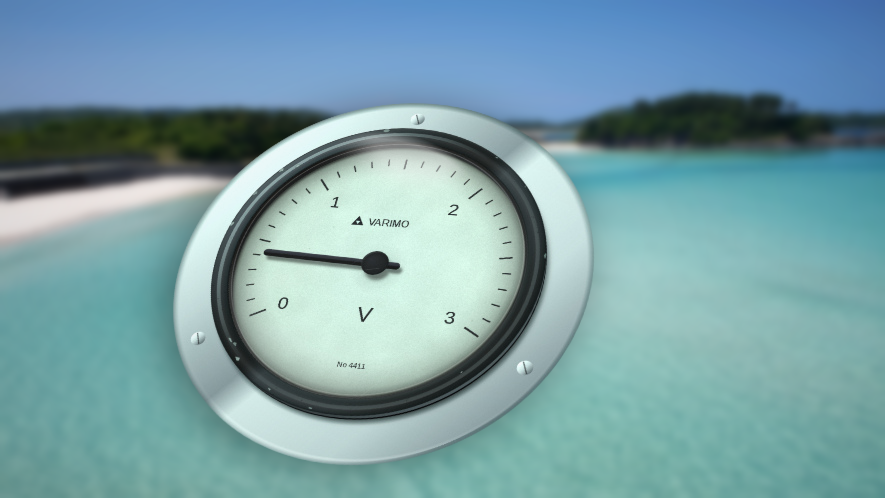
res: 0.4; V
